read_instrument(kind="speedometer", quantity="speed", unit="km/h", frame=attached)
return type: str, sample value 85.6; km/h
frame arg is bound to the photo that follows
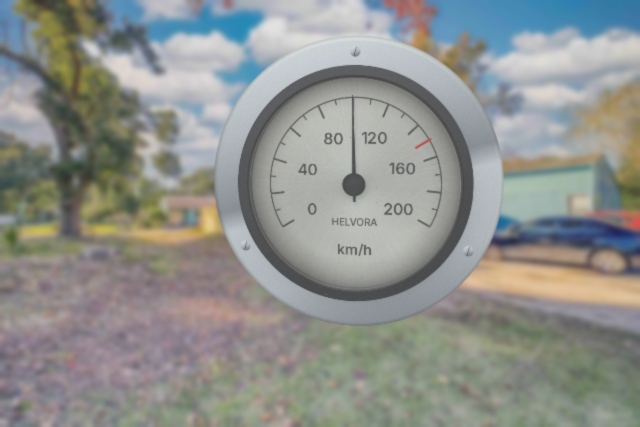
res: 100; km/h
